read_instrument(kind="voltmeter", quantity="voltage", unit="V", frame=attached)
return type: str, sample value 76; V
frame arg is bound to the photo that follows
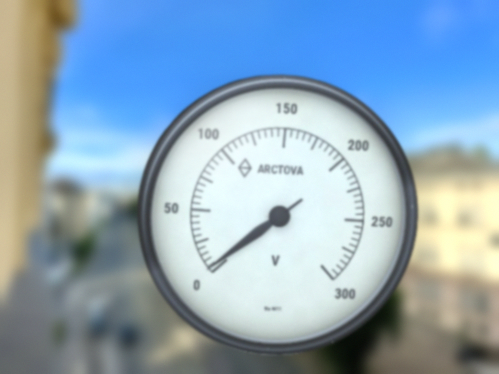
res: 5; V
